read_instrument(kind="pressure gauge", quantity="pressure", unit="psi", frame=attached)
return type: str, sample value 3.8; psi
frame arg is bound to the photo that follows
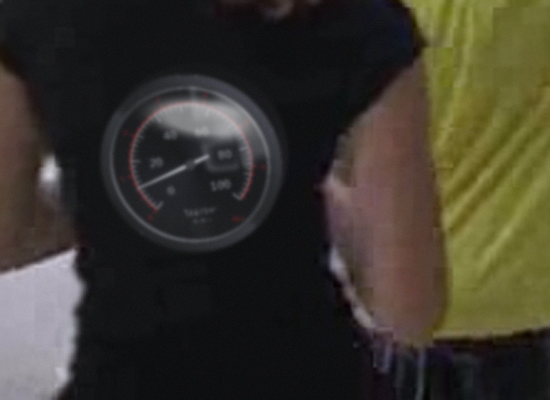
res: 10; psi
